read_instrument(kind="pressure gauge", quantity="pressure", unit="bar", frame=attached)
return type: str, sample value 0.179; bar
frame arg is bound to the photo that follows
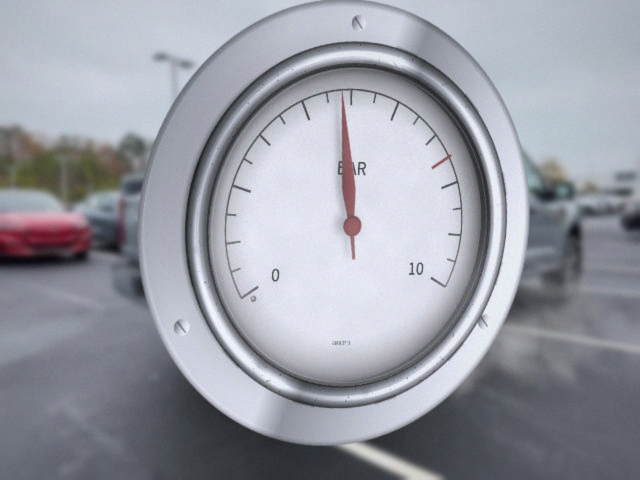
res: 4.75; bar
